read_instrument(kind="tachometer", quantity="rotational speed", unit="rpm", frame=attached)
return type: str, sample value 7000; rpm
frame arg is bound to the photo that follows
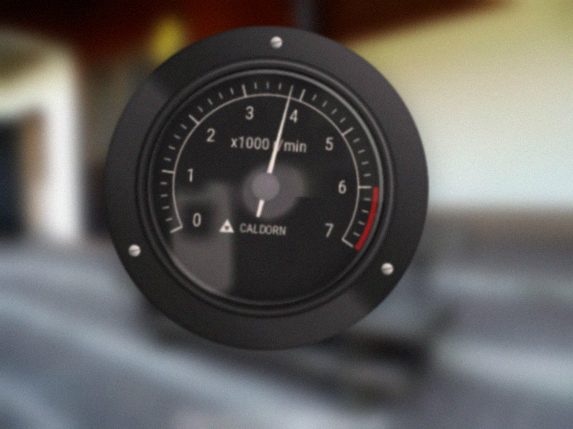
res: 3800; rpm
